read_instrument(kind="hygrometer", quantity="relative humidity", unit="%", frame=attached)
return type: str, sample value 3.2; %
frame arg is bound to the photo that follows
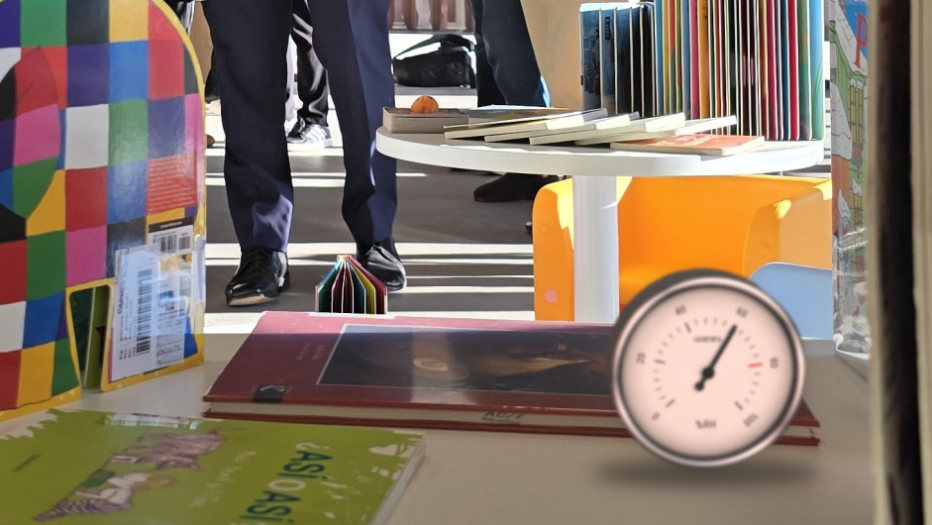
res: 60; %
